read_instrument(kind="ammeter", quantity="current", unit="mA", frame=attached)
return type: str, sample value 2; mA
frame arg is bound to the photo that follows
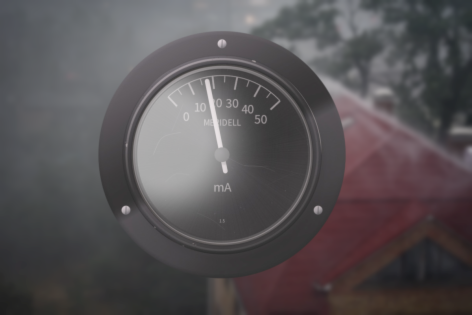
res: 17.5; mA
